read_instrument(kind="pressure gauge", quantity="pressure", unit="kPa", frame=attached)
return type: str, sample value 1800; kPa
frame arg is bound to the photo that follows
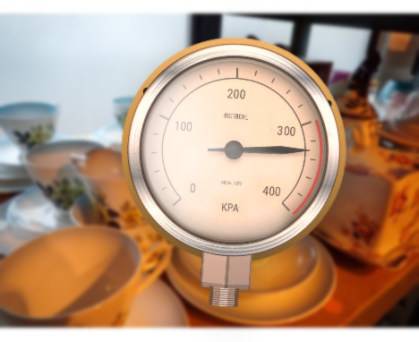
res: 330; kPa
